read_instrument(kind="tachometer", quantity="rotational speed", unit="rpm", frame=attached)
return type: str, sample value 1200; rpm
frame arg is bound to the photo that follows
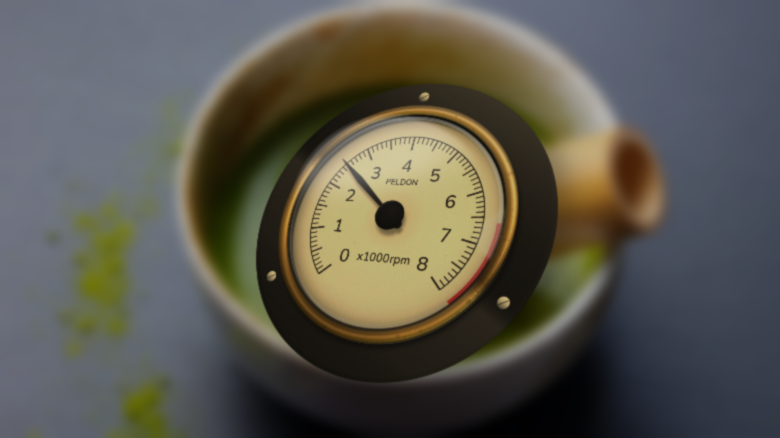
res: 2500; rpm
